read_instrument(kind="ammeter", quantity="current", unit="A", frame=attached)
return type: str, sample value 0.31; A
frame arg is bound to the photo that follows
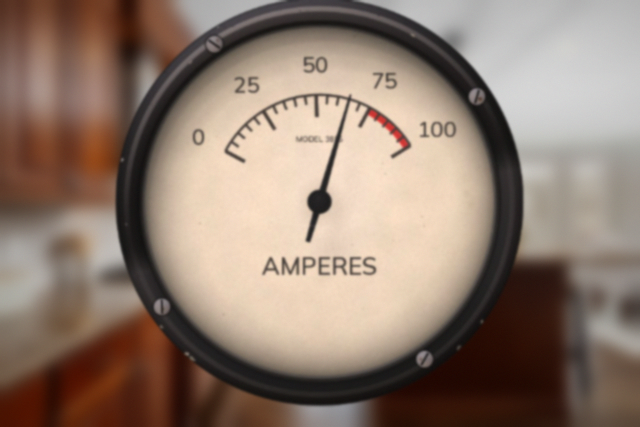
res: 65; A
